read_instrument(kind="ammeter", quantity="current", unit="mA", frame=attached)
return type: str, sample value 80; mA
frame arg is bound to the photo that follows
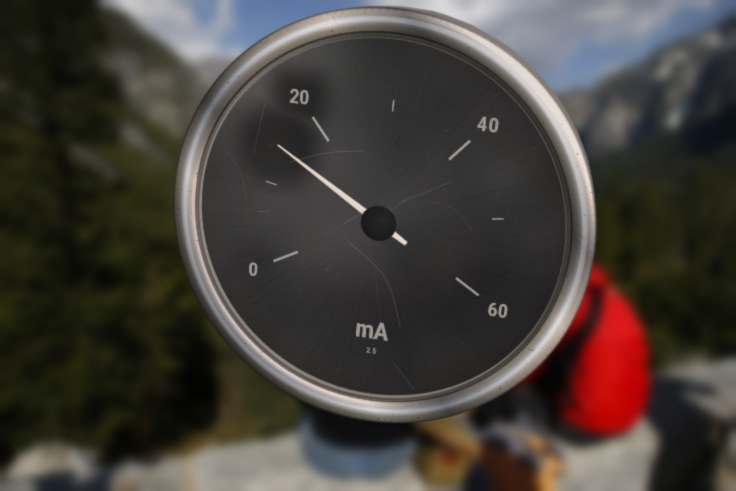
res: 15; mA
